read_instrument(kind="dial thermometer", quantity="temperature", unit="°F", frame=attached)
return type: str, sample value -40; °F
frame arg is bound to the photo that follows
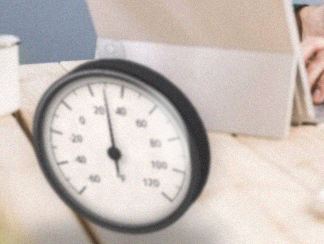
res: 30; °F
